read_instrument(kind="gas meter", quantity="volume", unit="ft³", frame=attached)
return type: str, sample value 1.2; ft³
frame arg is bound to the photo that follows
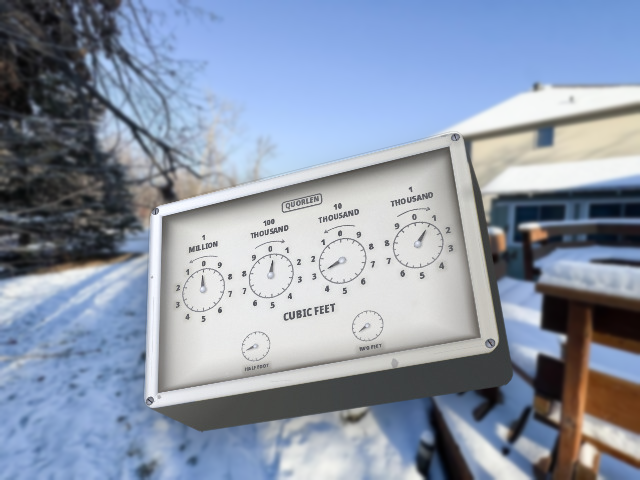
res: 3100; ft³
